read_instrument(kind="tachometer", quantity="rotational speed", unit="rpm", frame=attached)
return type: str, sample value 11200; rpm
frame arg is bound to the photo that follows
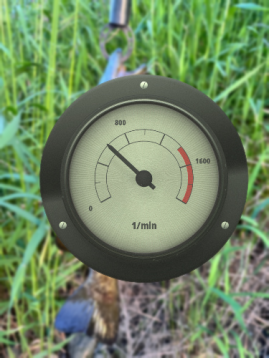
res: 600; rpm
